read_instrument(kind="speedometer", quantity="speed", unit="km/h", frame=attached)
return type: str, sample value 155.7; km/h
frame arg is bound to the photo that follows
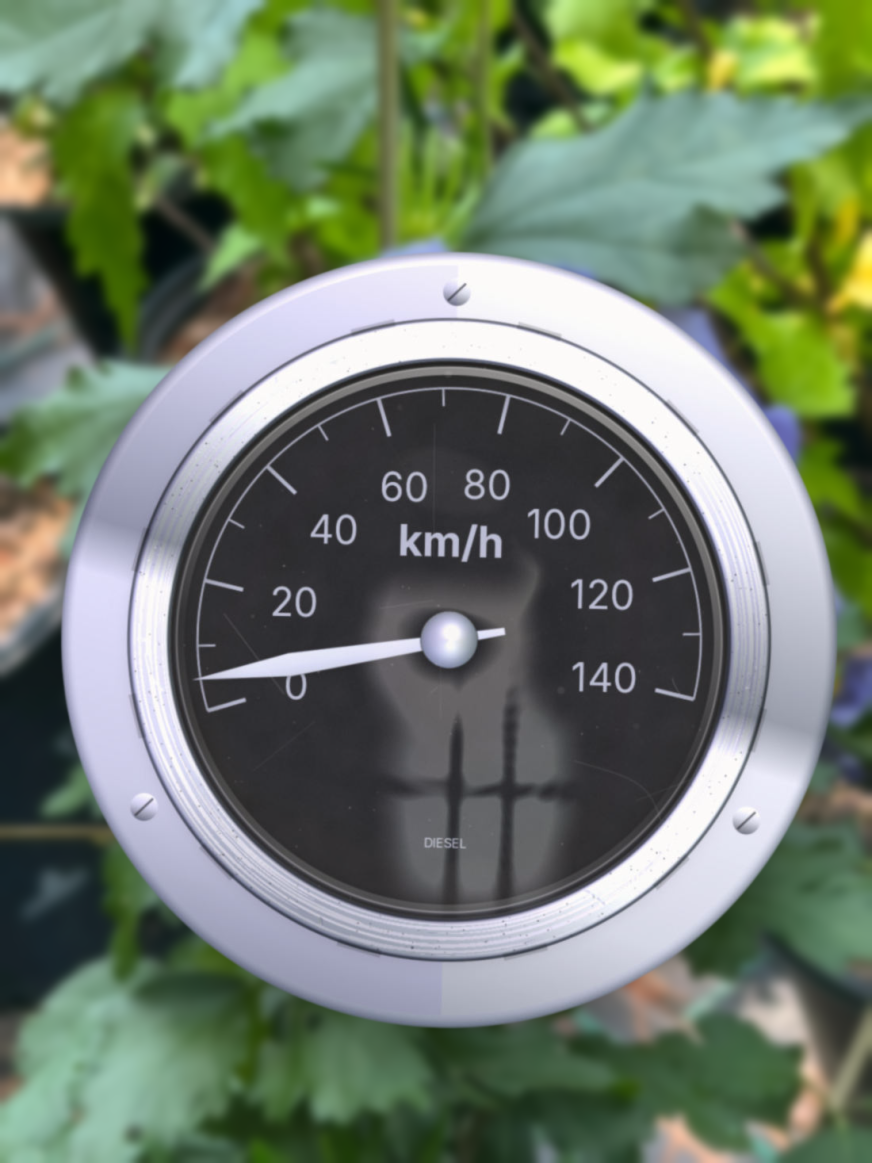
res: 5; km/h
